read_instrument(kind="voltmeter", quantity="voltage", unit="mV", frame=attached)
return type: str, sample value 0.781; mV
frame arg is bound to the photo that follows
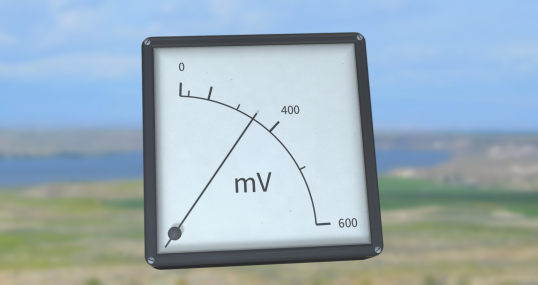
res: 350; mV
